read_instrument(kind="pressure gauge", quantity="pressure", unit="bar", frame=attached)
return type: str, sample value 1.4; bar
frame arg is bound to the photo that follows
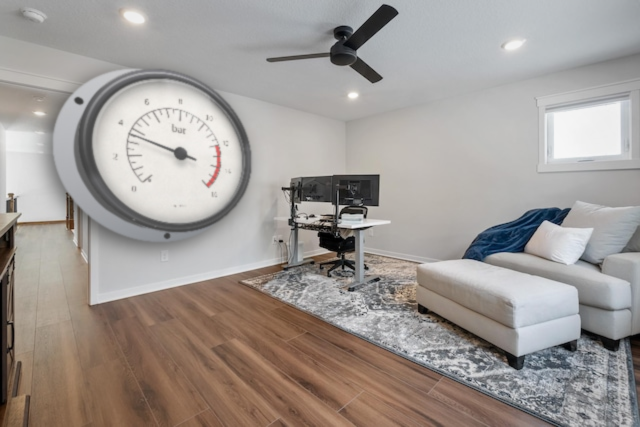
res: 3.5; bar
